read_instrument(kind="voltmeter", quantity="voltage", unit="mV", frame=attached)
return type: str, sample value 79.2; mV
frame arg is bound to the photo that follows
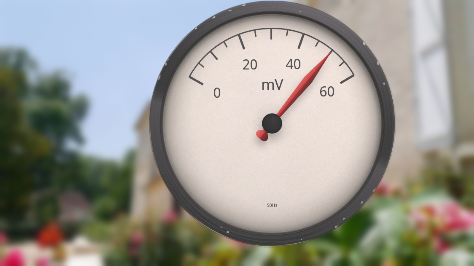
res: 50; mV
